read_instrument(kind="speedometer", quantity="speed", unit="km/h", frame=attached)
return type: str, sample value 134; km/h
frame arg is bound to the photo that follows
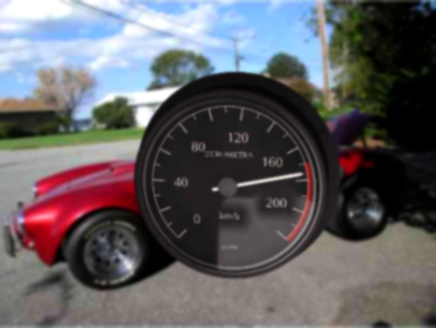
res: 175; km/h
